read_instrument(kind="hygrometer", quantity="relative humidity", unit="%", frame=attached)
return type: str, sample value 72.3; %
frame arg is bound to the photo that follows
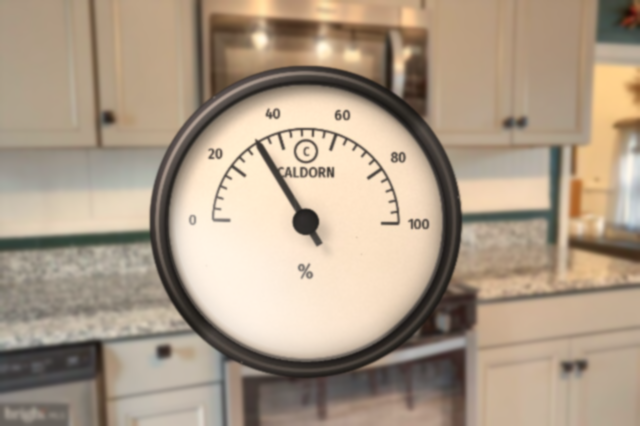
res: 32; %
